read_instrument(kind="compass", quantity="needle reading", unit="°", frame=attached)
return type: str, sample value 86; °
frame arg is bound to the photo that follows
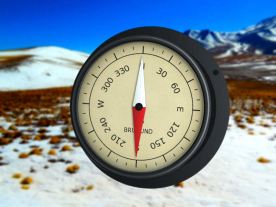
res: 180; °
